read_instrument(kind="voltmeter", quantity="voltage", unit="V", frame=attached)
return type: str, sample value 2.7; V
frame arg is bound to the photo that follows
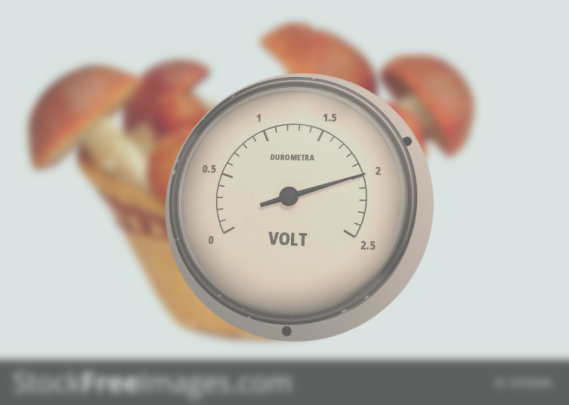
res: 2; V
